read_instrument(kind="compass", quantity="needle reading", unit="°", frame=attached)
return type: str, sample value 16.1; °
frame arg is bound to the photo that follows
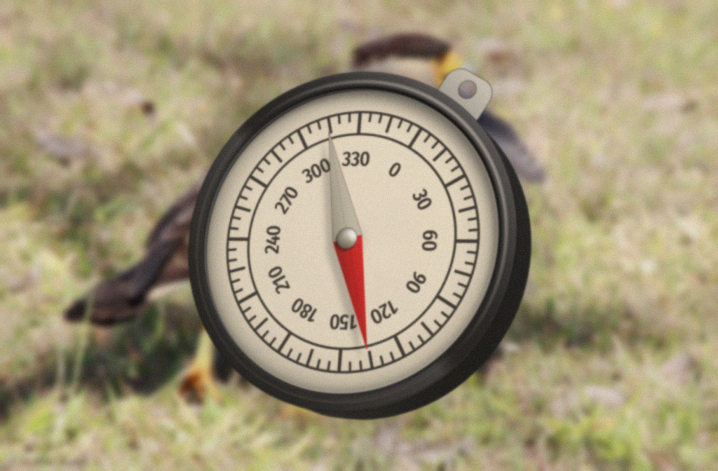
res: 135; °
